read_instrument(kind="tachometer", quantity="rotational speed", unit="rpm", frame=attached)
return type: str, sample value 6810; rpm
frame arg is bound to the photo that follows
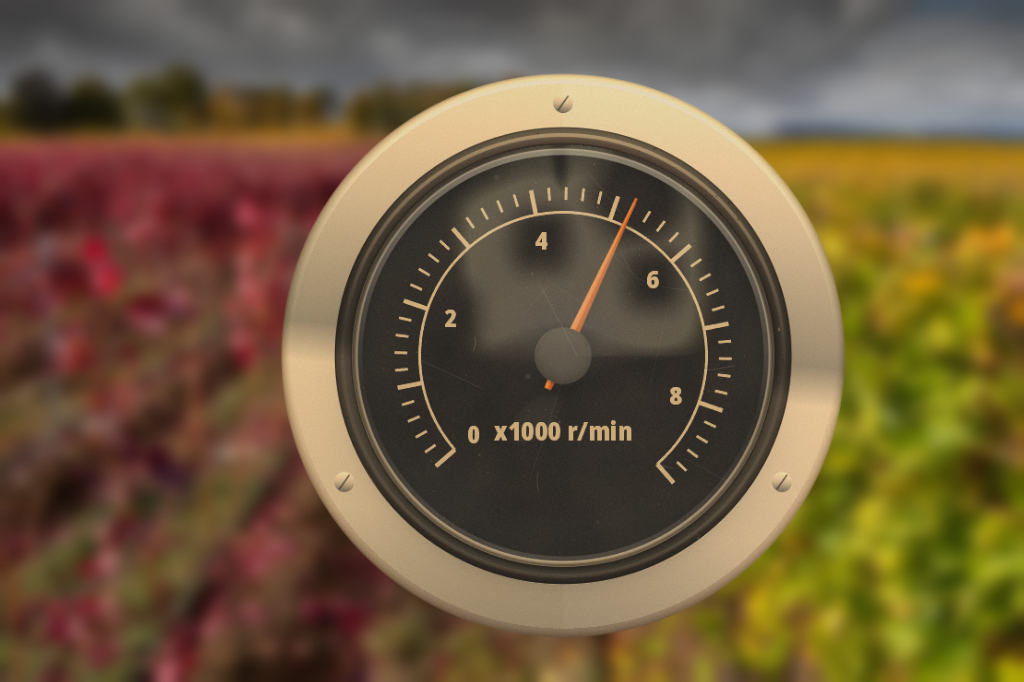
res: 5200; rpm
